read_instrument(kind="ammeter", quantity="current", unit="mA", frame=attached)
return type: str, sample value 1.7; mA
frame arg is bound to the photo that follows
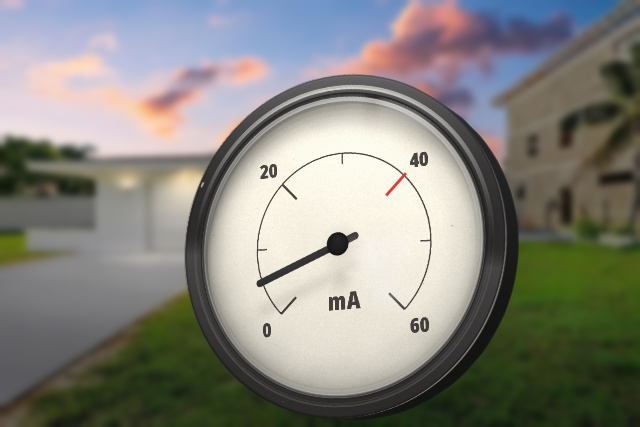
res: 5; mA
